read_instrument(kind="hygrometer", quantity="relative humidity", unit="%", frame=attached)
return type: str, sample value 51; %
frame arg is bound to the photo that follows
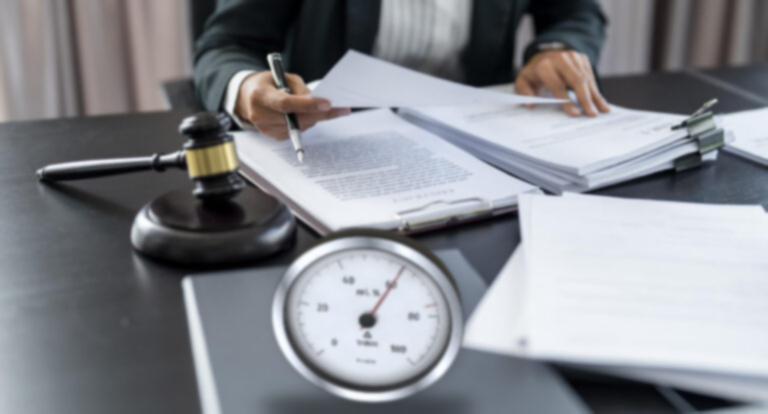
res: 60; %
